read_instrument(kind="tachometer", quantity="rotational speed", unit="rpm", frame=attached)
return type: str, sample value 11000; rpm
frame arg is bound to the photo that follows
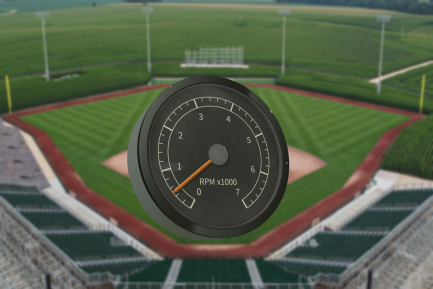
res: 500; rpm
